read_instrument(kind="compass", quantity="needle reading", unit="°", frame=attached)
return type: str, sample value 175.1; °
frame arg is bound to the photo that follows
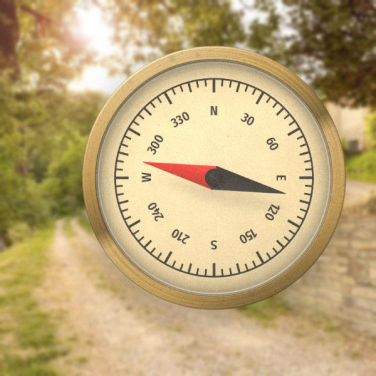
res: 282.5; °
